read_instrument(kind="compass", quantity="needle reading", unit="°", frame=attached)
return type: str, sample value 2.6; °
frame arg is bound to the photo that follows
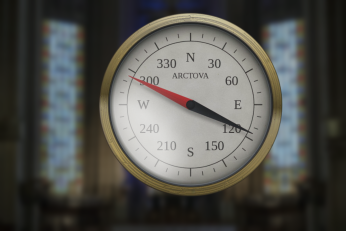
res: 295; °
